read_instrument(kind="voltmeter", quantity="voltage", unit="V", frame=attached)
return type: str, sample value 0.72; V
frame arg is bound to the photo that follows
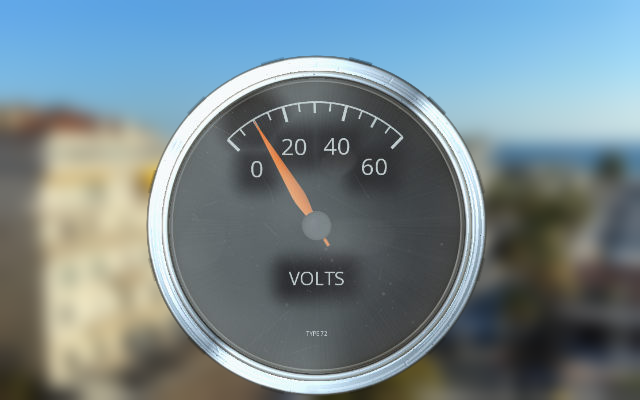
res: 10; V
